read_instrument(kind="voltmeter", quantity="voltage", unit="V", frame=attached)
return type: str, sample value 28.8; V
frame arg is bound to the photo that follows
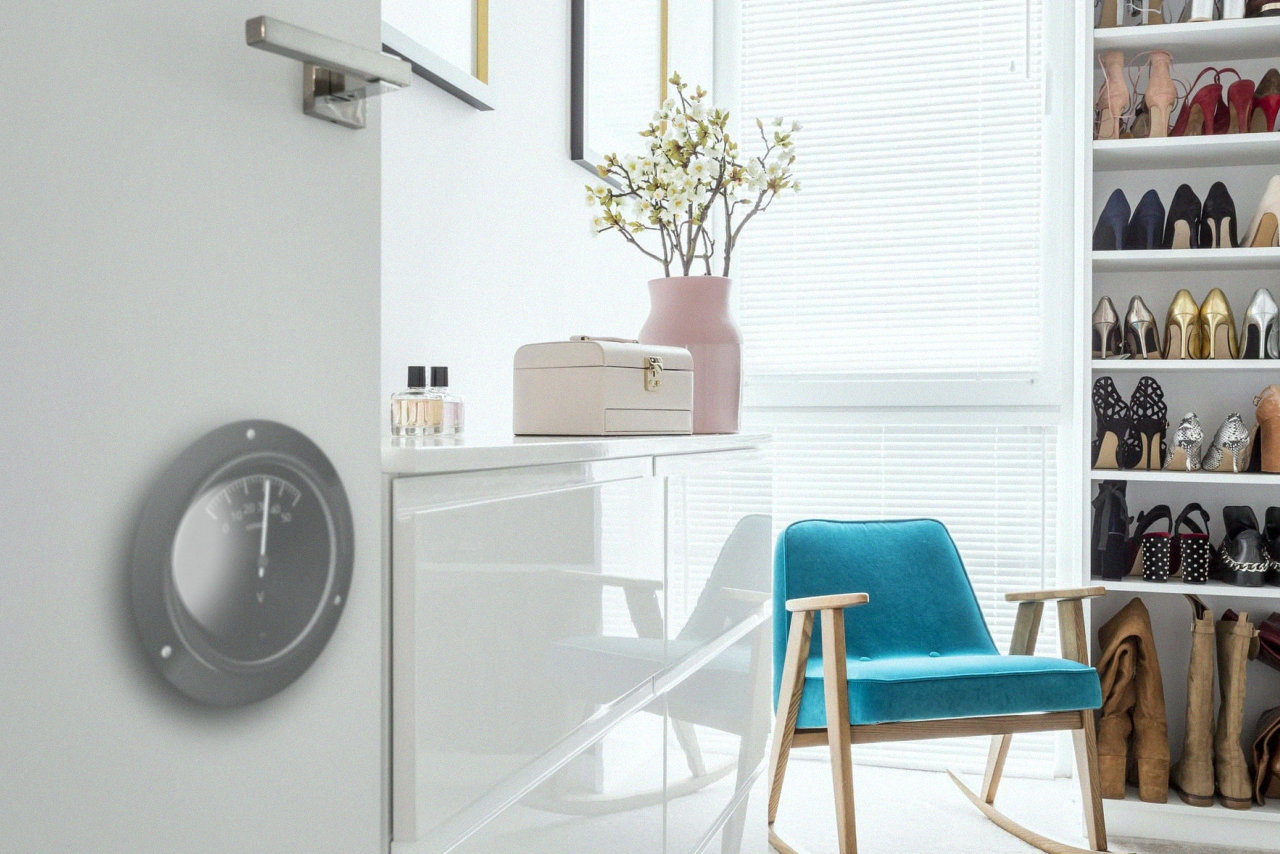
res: 30; V
